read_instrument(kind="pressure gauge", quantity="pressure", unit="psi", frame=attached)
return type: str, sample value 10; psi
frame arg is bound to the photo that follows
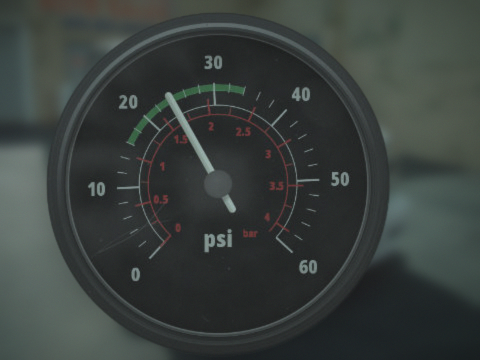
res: 24; psi
